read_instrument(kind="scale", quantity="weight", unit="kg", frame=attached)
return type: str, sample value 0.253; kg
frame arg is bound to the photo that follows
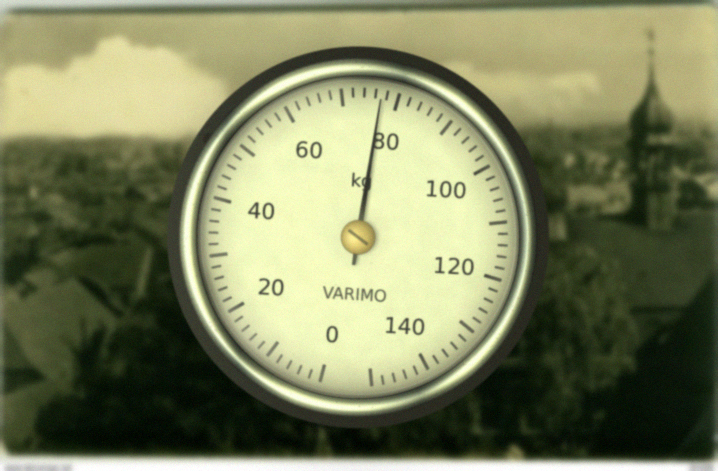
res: 77; kg
